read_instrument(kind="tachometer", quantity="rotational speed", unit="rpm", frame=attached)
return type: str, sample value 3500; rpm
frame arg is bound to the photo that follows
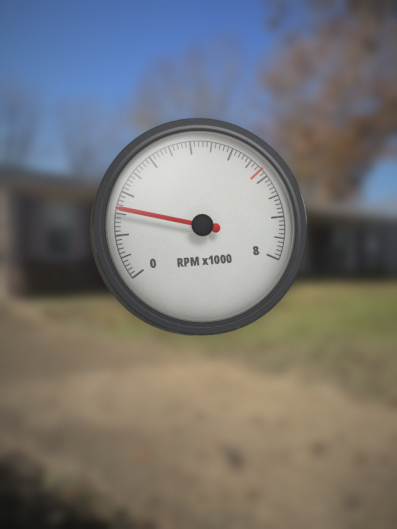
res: 1600; rpm
